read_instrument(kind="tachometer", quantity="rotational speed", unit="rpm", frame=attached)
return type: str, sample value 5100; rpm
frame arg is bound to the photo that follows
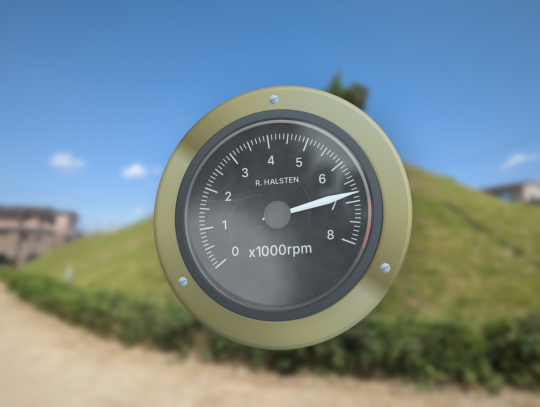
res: 6800; rpm
